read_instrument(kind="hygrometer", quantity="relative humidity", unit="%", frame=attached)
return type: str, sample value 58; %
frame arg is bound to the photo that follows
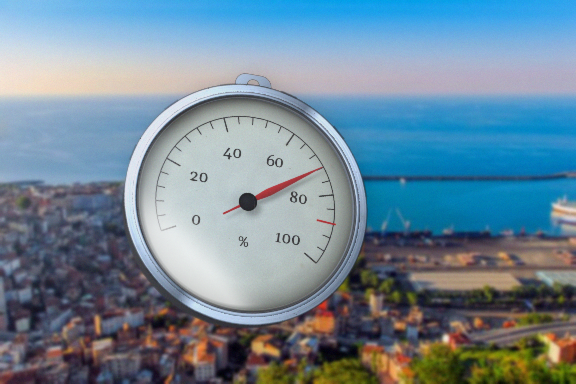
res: 72; %
